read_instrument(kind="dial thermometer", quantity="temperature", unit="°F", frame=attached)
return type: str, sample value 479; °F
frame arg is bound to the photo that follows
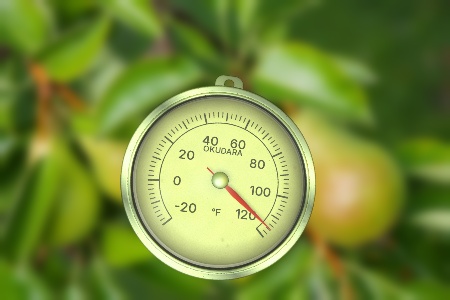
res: 116; °F
